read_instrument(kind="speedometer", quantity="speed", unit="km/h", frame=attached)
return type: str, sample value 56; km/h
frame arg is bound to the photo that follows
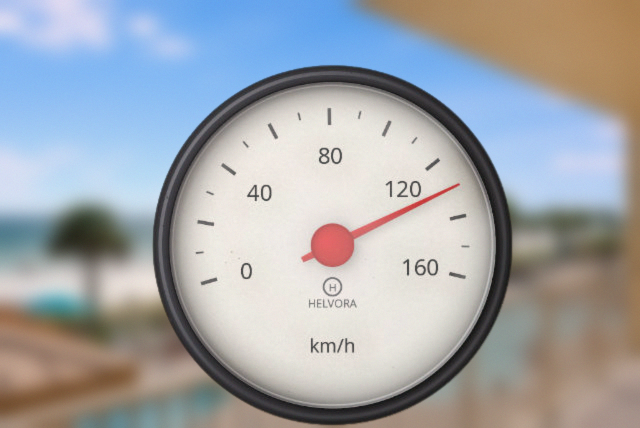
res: 130; km/h
